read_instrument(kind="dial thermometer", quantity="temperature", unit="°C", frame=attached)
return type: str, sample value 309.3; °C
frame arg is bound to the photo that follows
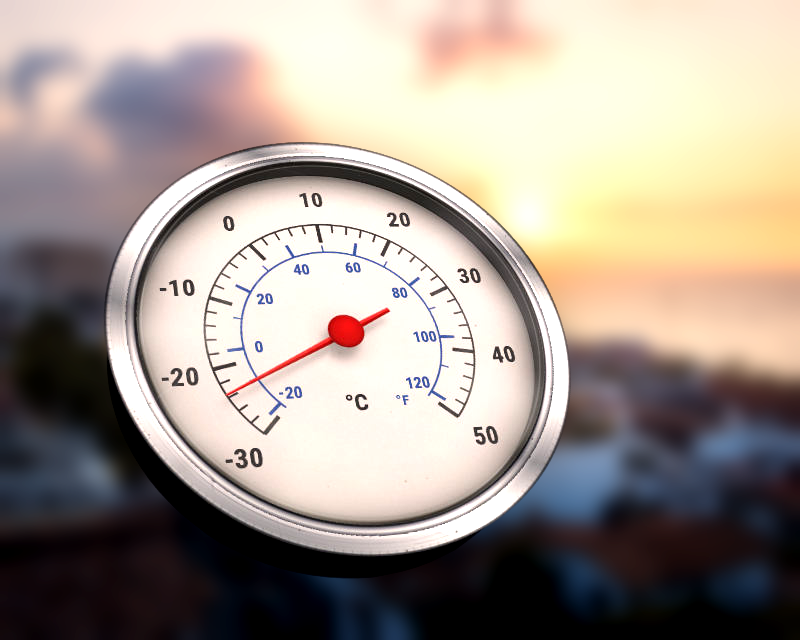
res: -24; °C
